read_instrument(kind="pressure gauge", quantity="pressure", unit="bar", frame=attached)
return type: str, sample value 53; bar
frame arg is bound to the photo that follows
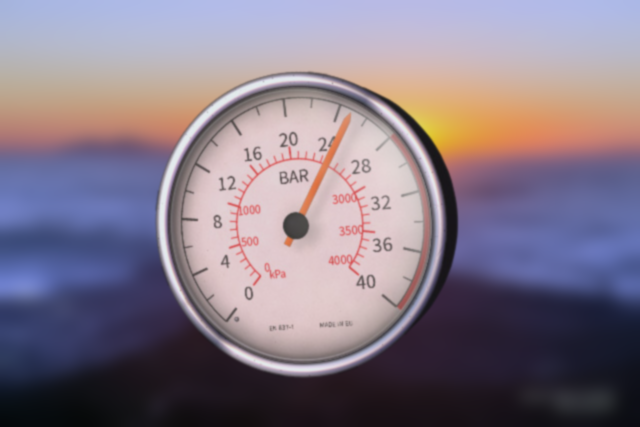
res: 25; bar
